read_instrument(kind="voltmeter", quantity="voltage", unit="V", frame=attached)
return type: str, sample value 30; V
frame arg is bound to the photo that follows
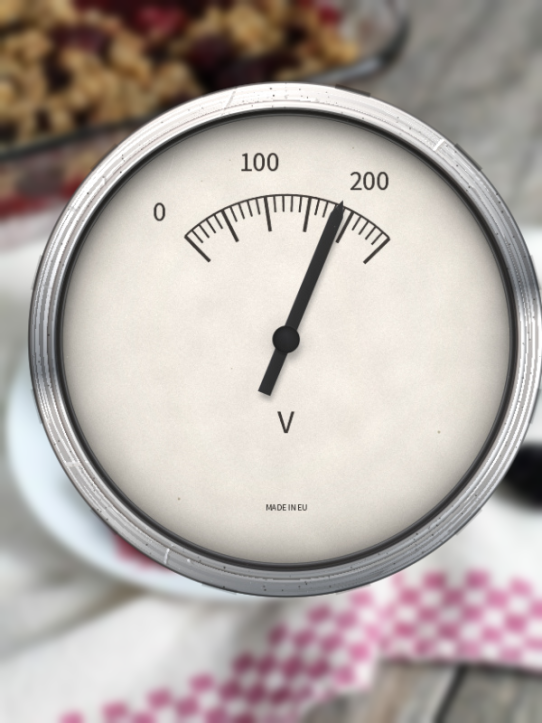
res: 185; V
